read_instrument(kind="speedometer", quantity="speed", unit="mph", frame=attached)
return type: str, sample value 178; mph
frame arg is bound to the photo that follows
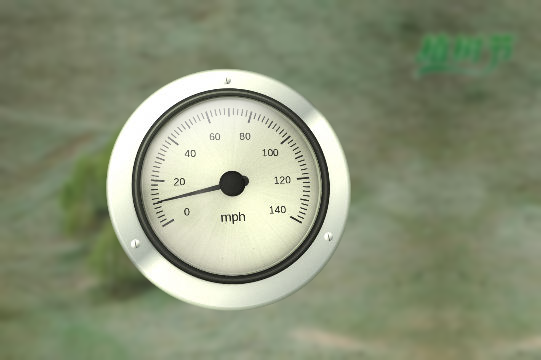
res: 10; mph
